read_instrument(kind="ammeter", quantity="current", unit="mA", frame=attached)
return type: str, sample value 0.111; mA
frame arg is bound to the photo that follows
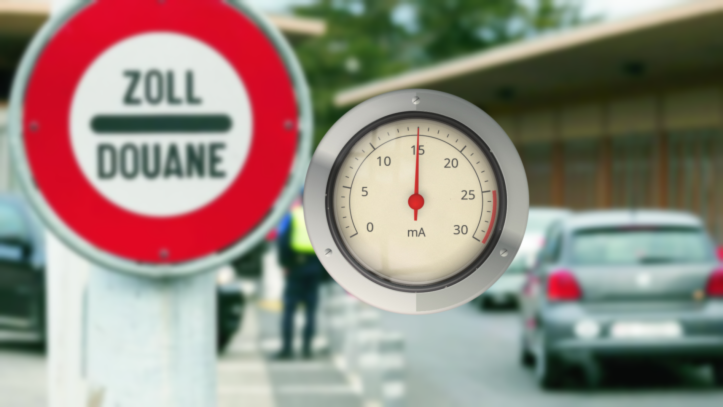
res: 15; mA
